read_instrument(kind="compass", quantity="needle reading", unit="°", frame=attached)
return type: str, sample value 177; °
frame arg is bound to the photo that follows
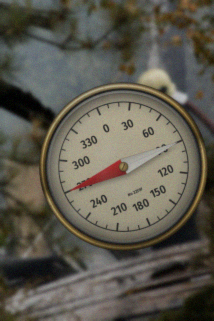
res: 270; °
